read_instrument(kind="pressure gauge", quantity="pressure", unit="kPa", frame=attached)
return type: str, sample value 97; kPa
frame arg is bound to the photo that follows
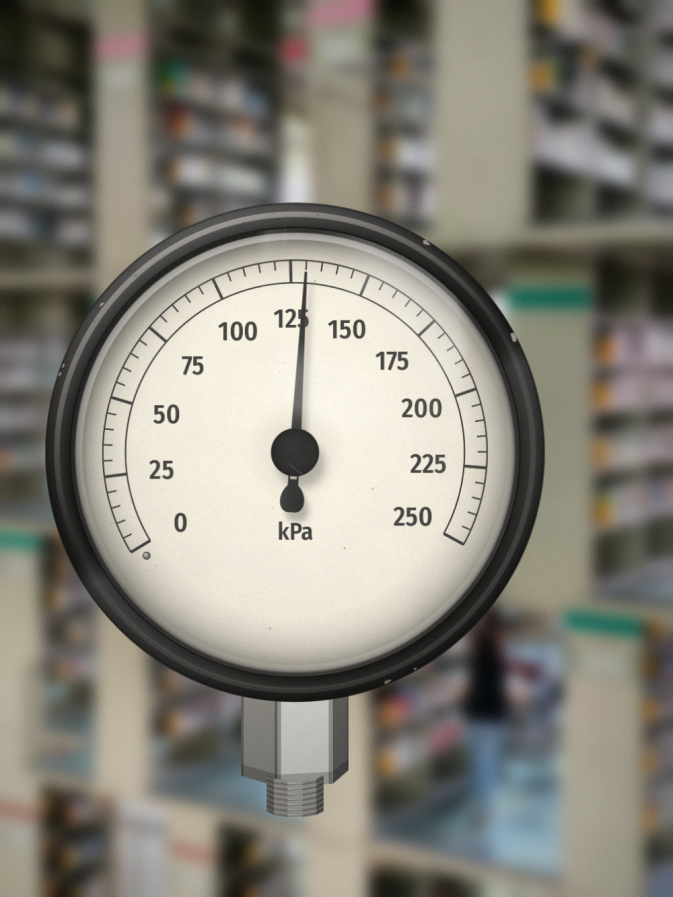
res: 130; kPa
